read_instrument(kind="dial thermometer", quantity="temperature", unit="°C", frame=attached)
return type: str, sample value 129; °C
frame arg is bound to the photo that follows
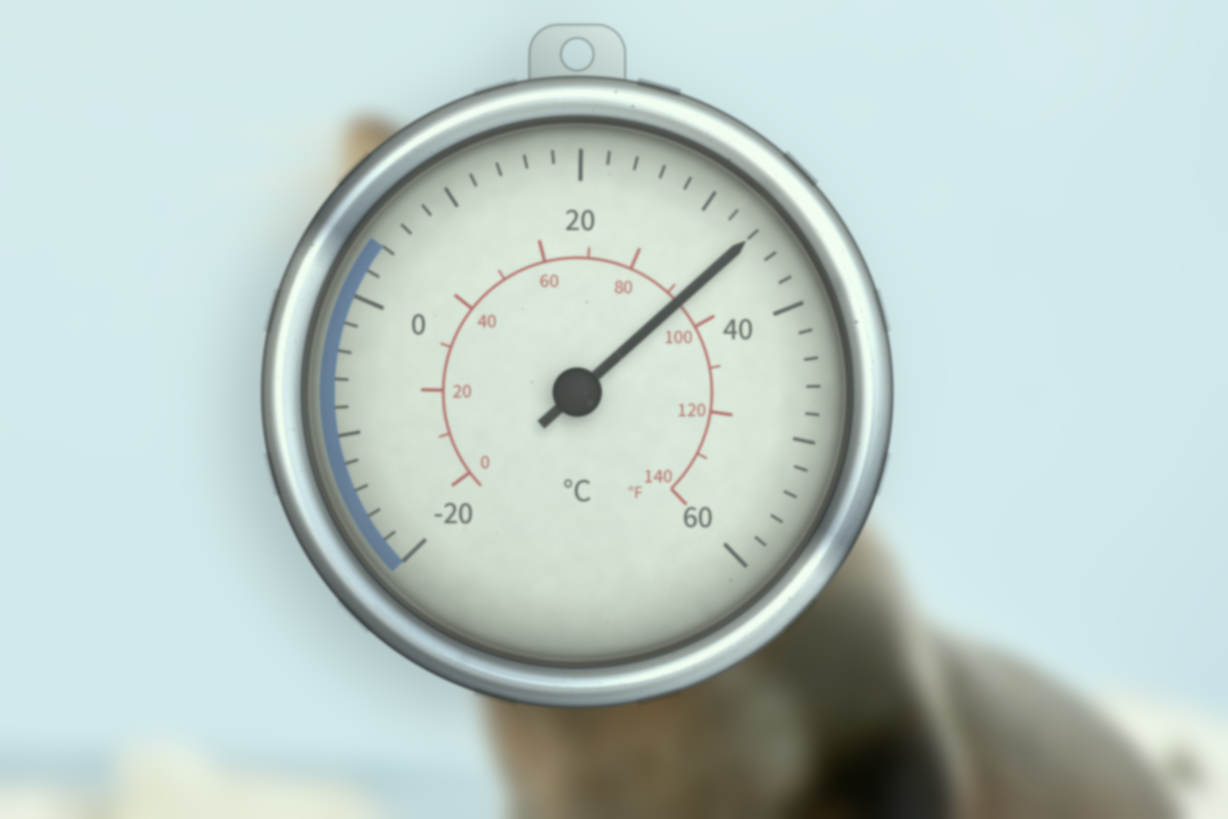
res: 34; °C
